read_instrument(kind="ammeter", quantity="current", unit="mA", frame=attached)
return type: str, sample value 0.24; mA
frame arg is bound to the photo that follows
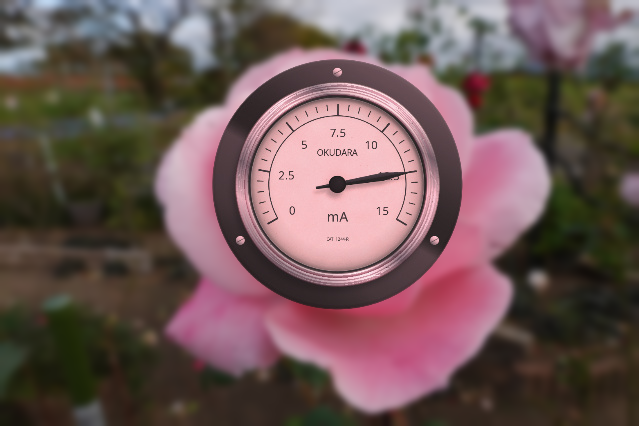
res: 12.5; mA
